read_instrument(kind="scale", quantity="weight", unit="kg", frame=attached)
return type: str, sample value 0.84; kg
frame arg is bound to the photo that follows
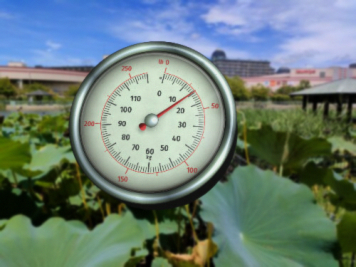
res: 15; kg
